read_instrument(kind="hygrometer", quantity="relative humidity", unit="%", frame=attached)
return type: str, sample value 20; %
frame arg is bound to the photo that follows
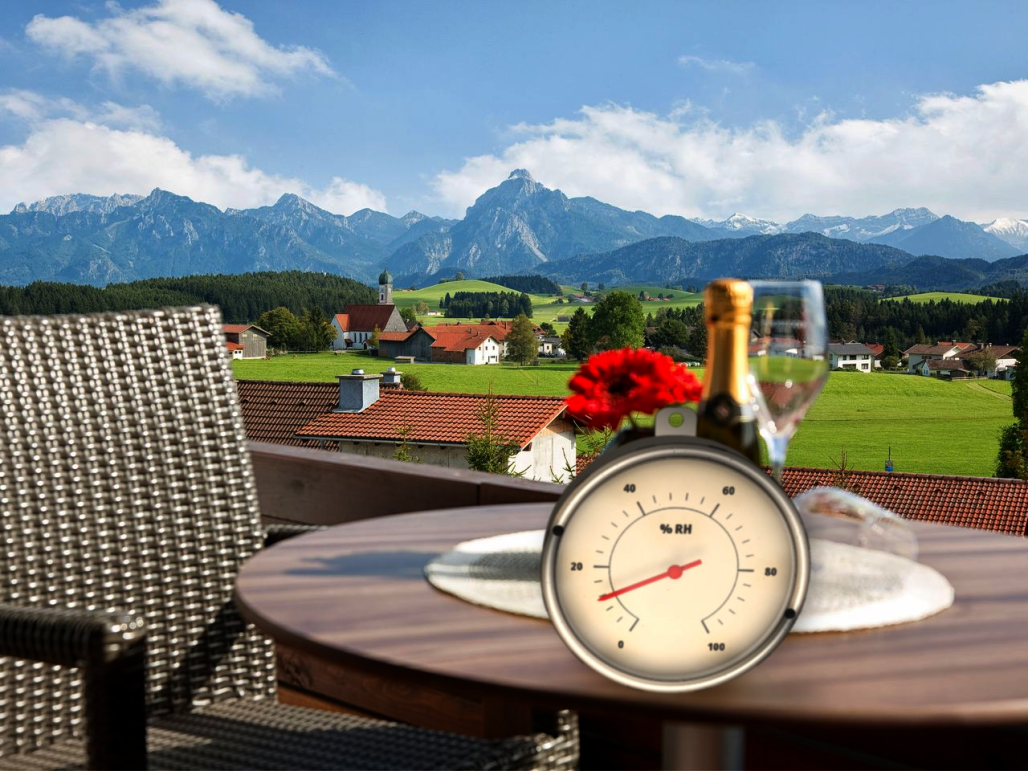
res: 12; %
